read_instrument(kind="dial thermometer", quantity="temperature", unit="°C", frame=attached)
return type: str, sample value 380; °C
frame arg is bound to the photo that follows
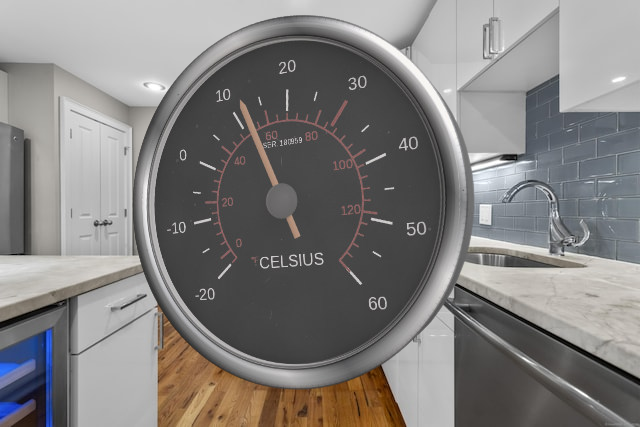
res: 12.5; °C
